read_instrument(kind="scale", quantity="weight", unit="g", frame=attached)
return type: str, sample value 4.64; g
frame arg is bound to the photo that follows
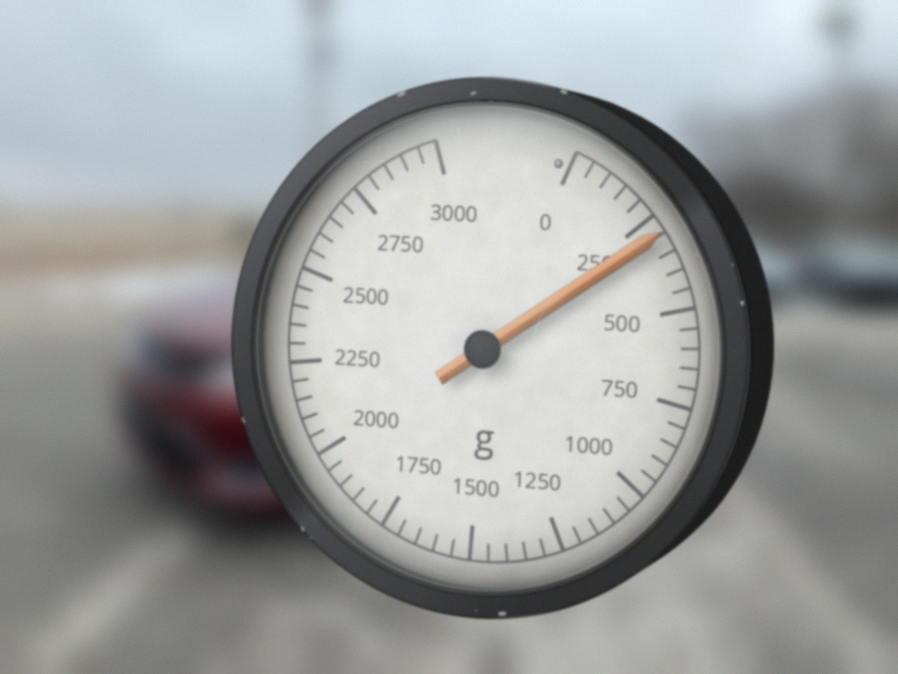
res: 300; g
